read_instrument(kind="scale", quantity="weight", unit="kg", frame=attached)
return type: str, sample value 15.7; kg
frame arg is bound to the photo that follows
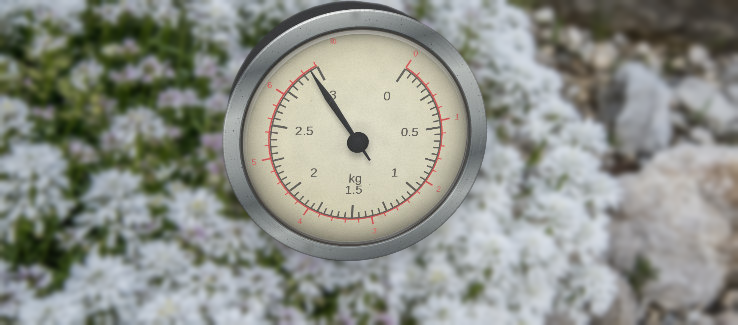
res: 2.95; kg
